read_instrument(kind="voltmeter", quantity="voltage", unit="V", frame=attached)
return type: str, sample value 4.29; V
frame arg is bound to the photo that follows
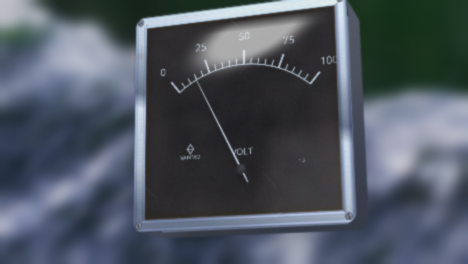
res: 15; V
